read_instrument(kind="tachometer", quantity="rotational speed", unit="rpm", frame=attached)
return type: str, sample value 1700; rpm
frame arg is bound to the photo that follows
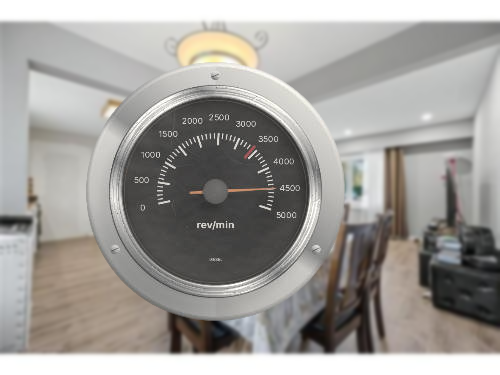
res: 4500; rpm
